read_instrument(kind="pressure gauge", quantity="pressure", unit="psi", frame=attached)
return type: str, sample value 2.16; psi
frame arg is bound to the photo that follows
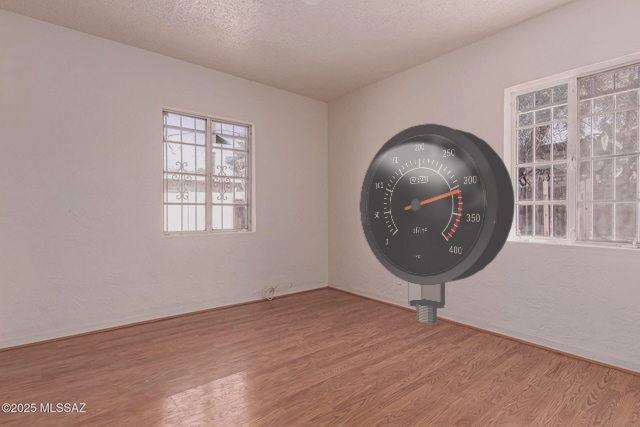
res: 310; psi
